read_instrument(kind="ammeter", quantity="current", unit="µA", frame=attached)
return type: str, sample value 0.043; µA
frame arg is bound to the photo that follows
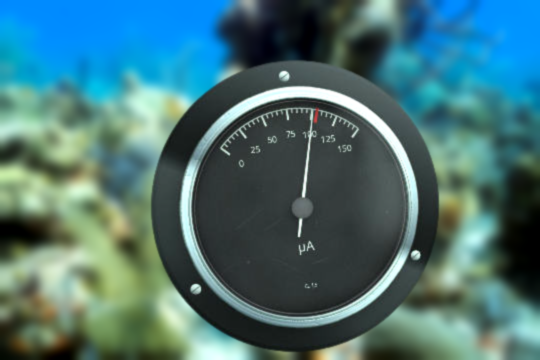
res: 100; µA
